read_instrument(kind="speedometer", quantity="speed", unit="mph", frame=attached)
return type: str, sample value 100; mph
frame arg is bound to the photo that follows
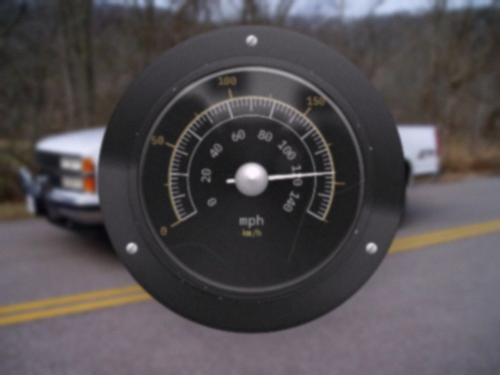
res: 120; mph
